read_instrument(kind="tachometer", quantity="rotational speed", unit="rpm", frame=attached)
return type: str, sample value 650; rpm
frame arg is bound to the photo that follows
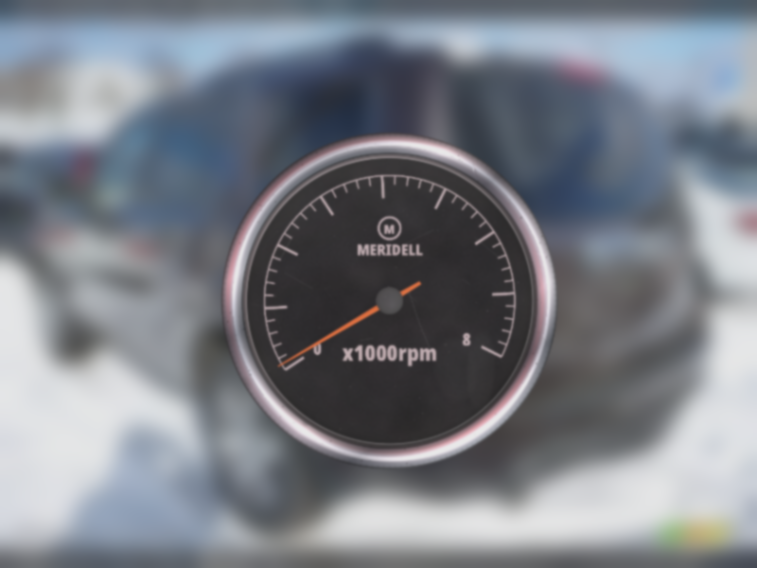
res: 100; rpm
